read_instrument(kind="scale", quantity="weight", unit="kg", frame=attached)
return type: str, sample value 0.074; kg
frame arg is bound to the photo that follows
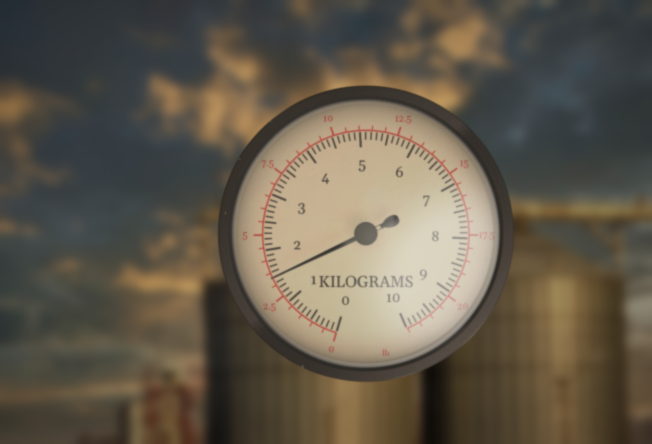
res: 1.5; kg
